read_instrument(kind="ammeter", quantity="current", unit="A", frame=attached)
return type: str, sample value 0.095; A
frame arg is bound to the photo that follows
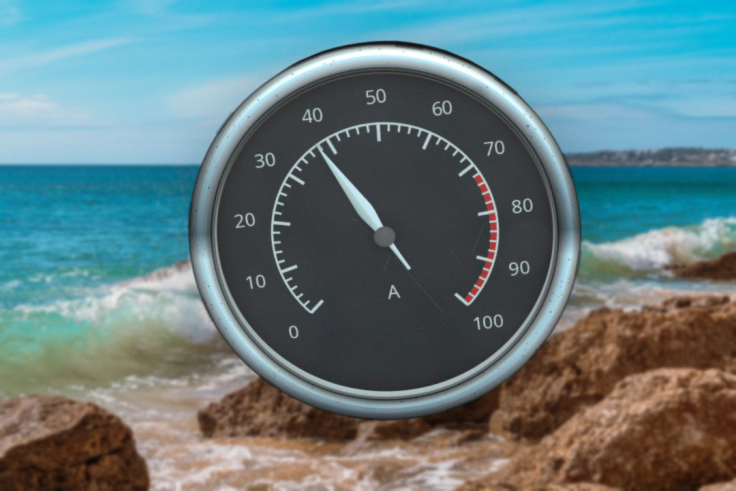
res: 38; A
